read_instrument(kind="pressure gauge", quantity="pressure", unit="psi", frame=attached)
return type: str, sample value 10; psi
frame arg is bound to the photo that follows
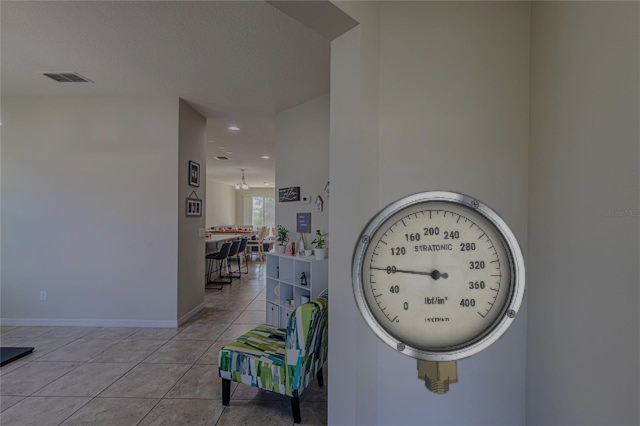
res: 80; psi
